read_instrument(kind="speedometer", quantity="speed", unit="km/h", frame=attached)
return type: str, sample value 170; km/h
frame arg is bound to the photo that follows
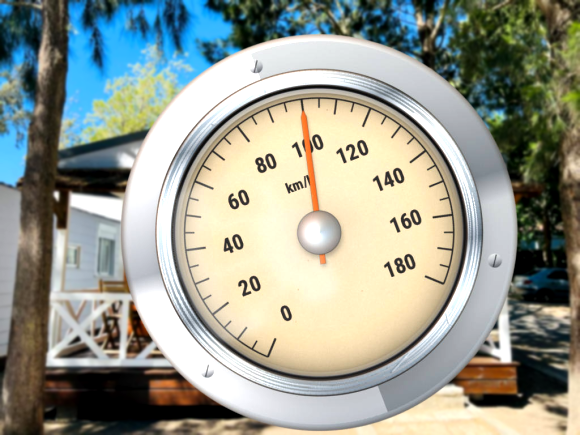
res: 100; km/h
